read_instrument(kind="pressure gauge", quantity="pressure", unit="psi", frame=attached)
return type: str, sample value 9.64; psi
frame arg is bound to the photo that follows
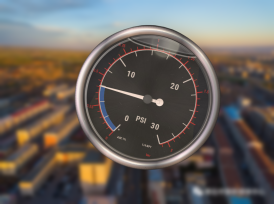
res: 6; psi
